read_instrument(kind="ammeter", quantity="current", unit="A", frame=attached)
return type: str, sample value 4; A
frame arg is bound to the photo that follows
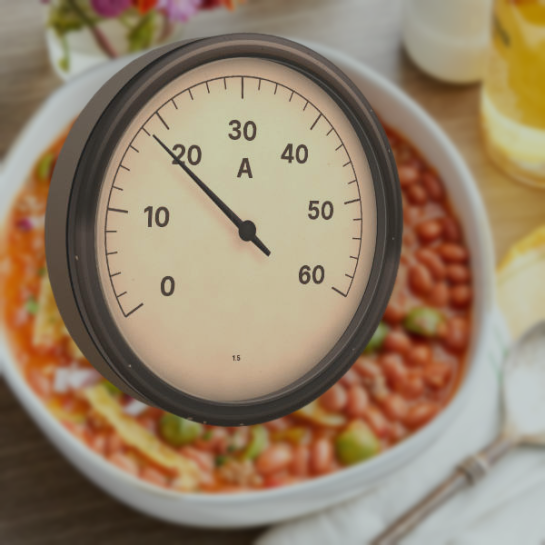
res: 18; A
